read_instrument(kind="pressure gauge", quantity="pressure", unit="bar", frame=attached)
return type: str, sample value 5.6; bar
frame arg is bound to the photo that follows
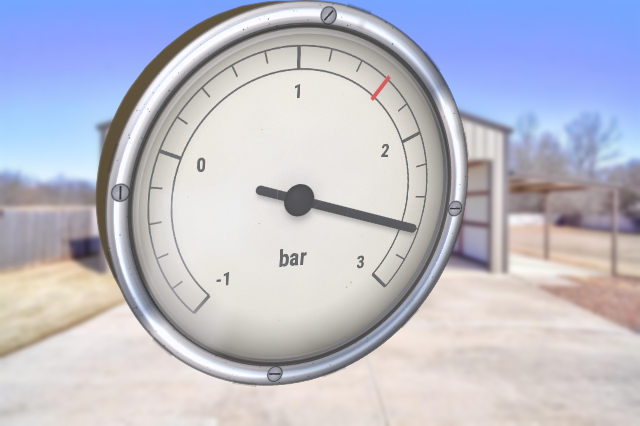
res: 2.6; bar
